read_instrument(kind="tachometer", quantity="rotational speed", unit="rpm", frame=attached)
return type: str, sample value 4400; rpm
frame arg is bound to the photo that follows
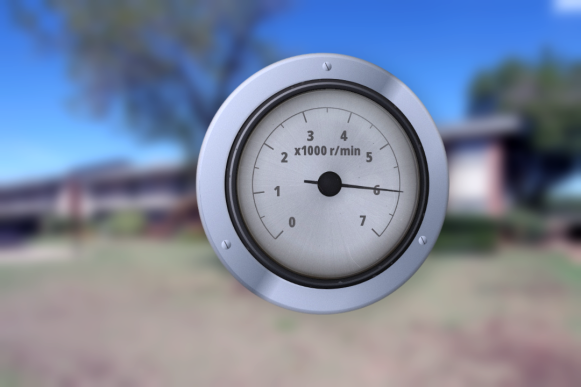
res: 6000; rpm
